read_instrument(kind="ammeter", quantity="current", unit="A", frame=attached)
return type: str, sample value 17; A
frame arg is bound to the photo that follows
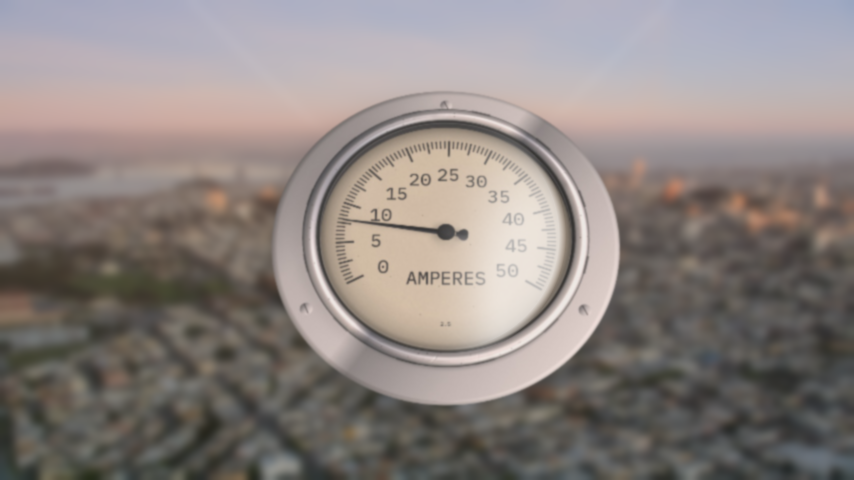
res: 7.5; A
